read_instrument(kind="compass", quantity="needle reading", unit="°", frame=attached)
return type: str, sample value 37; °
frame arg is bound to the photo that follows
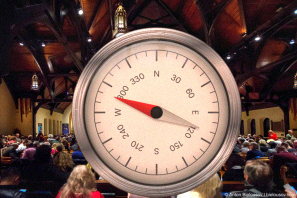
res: 290; °
